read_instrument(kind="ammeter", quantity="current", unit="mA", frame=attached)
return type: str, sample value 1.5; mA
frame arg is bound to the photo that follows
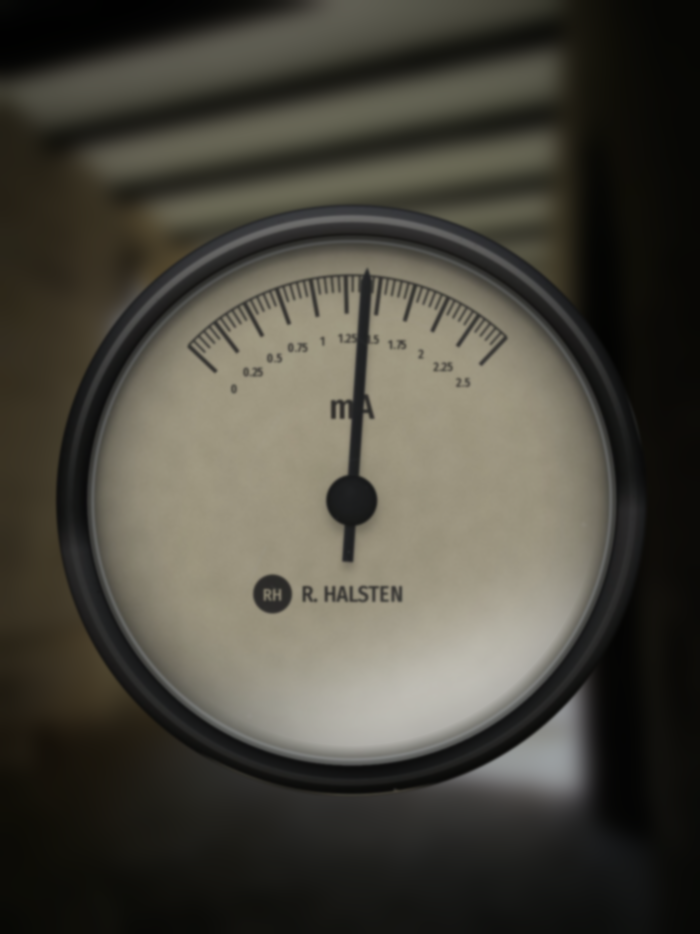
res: 1.4; mA
